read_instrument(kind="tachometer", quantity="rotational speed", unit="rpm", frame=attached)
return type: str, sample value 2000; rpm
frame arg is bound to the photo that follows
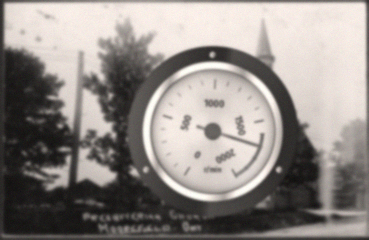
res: 1700; rpm
